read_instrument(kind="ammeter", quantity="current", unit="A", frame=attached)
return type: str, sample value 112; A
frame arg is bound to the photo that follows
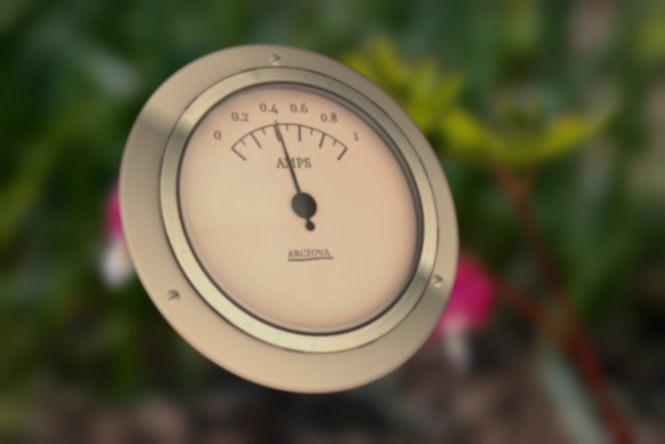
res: 0.4; A
